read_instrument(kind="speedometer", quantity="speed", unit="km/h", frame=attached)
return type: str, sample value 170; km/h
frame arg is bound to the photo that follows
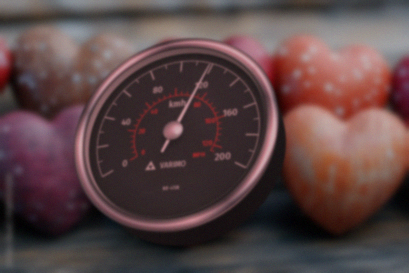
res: 120; km/h
